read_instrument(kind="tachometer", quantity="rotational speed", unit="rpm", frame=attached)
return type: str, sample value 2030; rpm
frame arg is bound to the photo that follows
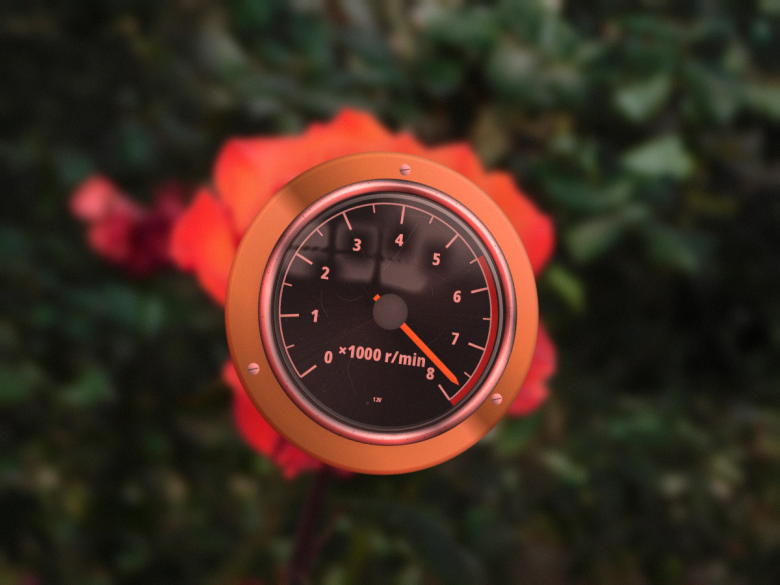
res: 7750; rpm
